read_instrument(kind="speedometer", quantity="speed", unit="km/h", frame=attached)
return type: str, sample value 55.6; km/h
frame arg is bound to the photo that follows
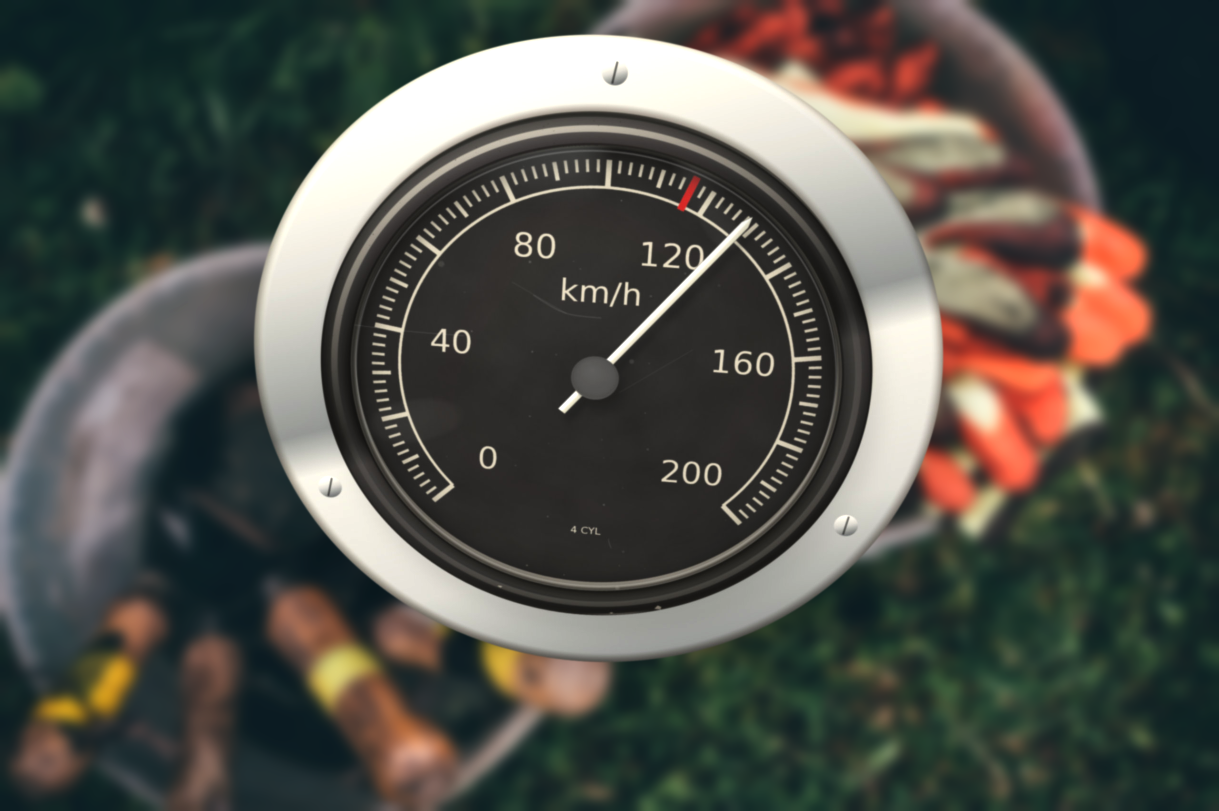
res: 128; km/h
